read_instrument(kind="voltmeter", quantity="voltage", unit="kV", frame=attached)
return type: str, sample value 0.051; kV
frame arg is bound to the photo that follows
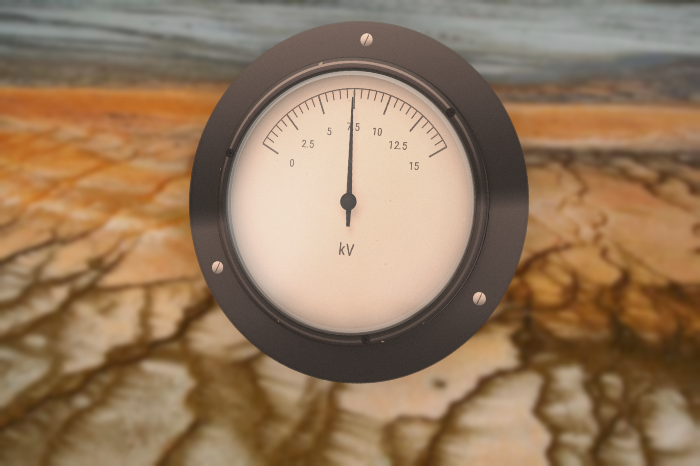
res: 7.5; kV
